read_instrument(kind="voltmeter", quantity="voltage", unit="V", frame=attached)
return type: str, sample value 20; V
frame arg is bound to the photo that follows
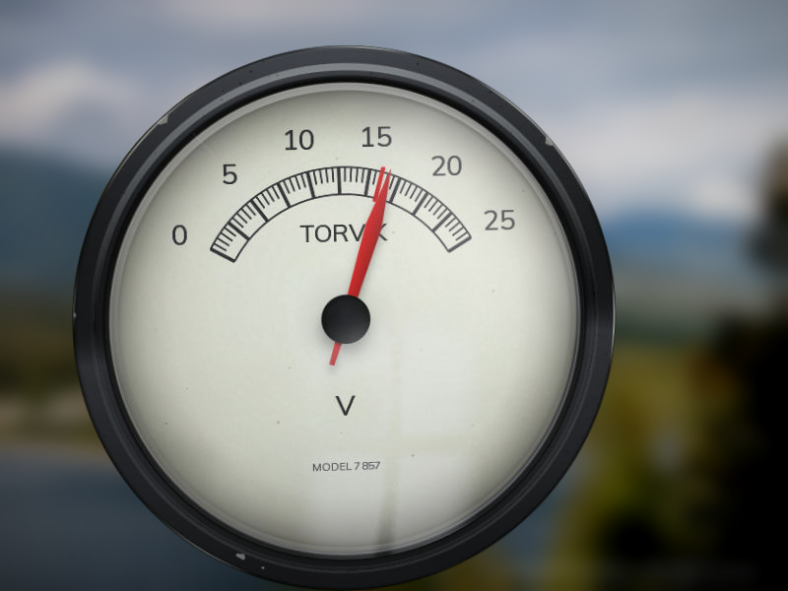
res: 16.5; V
